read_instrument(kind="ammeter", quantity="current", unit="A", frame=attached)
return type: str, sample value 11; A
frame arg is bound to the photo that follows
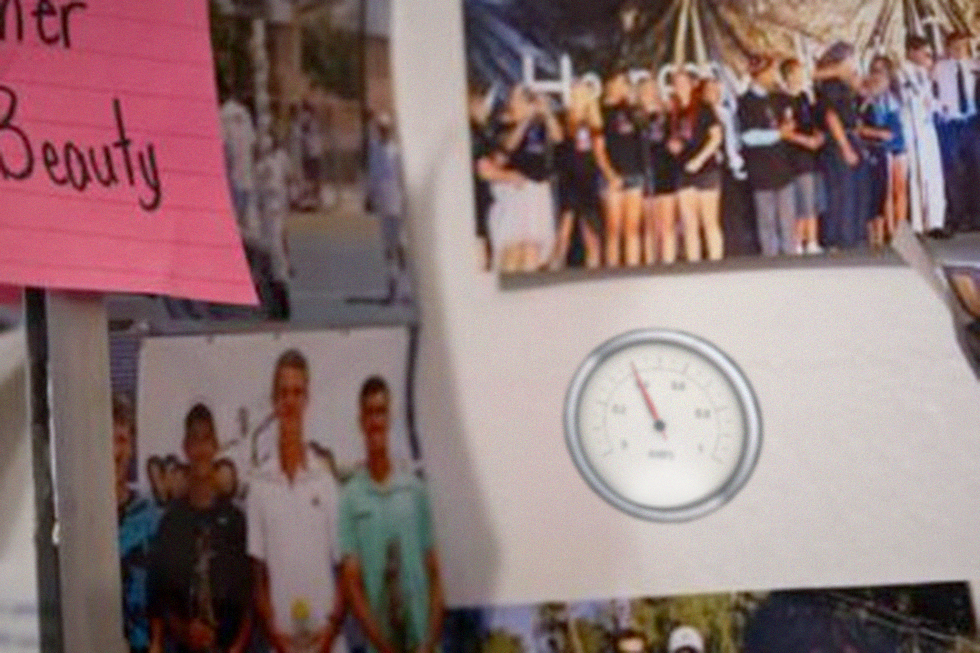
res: 0.4; A
